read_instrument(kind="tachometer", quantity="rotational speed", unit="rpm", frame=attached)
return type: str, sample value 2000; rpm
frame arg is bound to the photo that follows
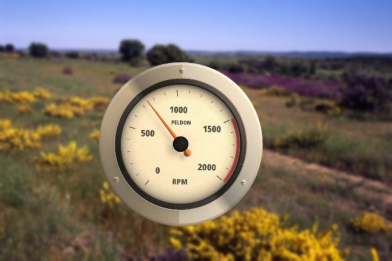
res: 750; rpm
